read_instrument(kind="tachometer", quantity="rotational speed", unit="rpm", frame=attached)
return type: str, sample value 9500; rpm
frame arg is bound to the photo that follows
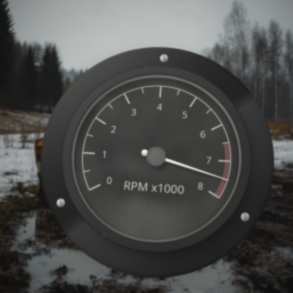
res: 7500; rpm
